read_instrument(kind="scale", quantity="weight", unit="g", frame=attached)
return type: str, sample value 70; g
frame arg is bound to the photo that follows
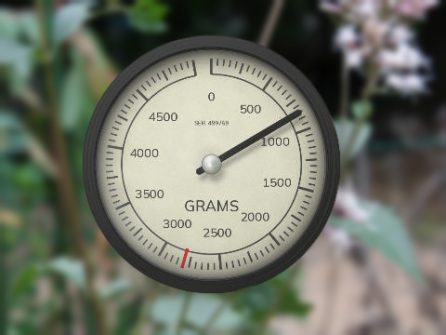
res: 850; g
